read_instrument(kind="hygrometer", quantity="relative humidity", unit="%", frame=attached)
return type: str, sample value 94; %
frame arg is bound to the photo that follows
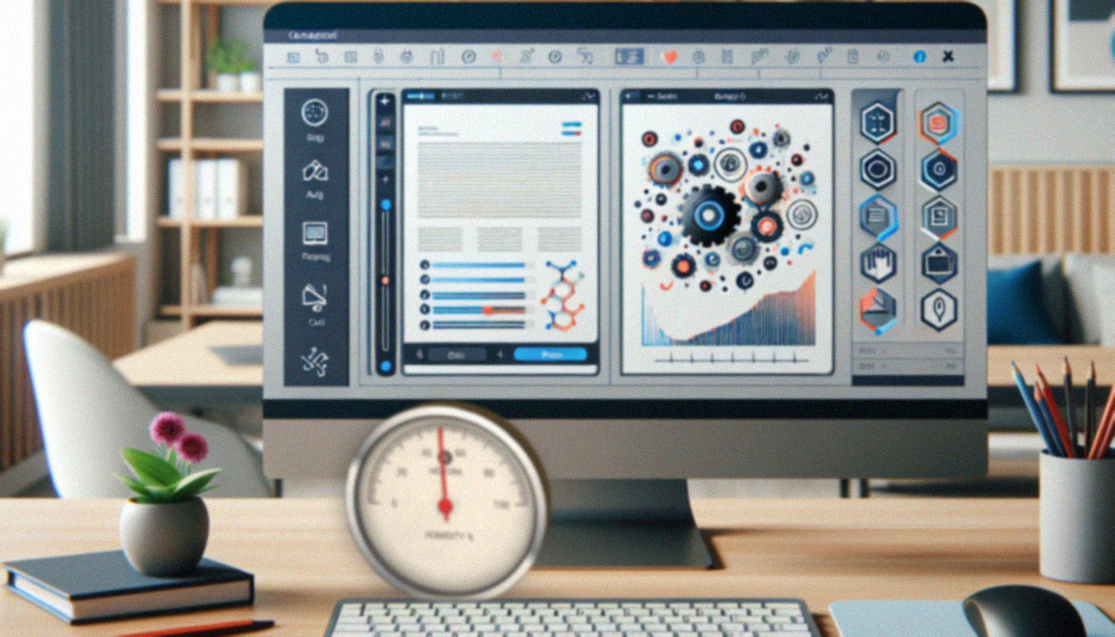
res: 50; %
